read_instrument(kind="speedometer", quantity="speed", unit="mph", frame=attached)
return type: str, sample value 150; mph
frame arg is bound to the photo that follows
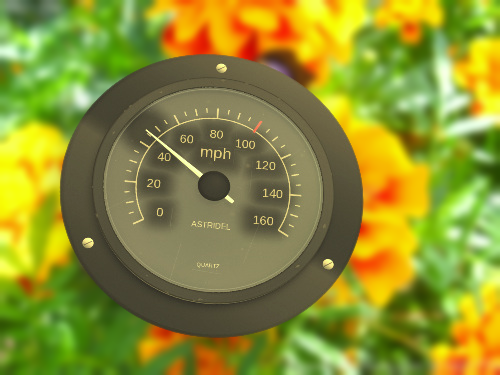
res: 45; mph
